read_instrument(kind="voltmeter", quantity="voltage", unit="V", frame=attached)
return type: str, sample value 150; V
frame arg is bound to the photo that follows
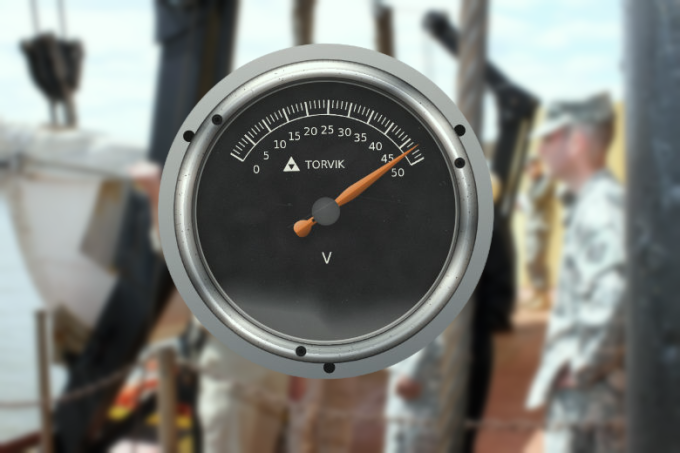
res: 47; V
